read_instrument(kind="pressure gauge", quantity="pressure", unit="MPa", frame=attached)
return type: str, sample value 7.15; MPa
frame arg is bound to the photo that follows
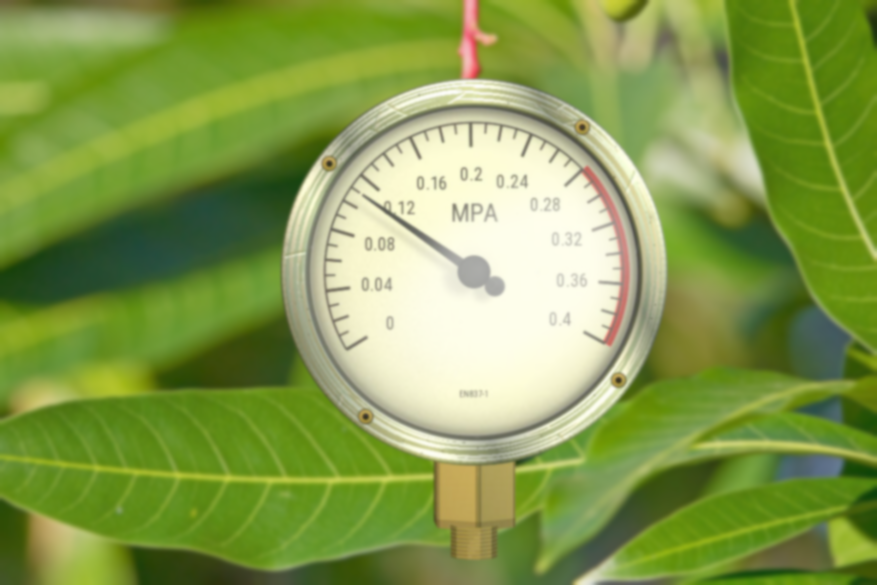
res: 0.11; MPa
